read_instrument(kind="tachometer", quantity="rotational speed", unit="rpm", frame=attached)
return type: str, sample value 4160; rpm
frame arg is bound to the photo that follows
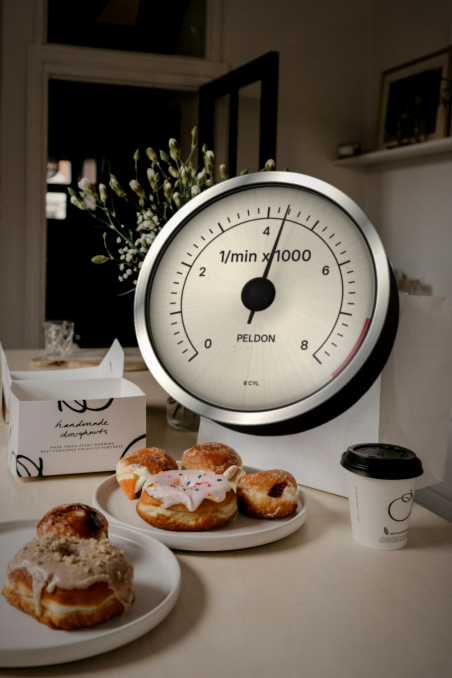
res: 4400; rpm
